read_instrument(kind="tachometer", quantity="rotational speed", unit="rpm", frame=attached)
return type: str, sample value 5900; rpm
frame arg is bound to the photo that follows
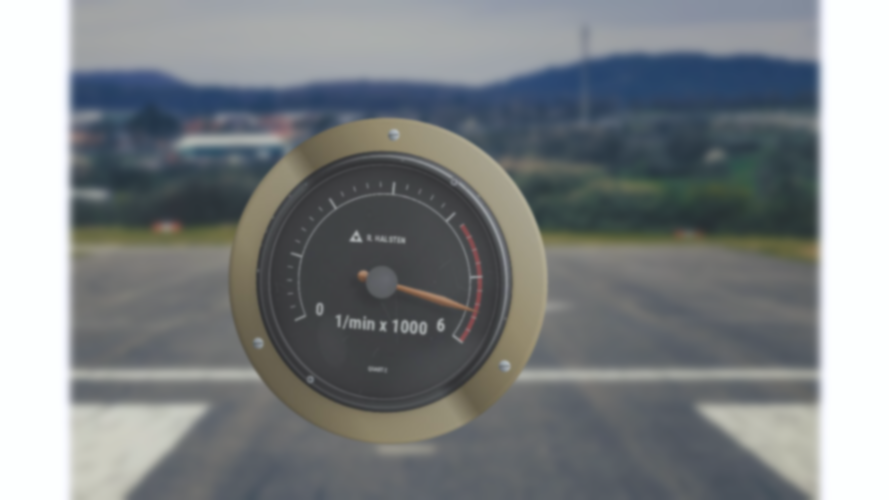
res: 5500; rpm
